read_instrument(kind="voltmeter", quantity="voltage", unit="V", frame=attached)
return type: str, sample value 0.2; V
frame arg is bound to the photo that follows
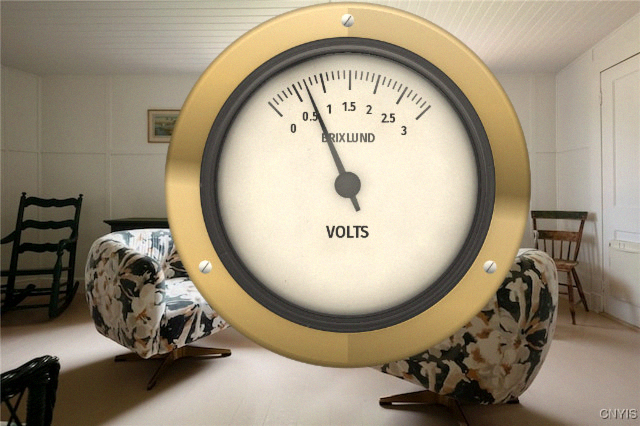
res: 0.7; V
